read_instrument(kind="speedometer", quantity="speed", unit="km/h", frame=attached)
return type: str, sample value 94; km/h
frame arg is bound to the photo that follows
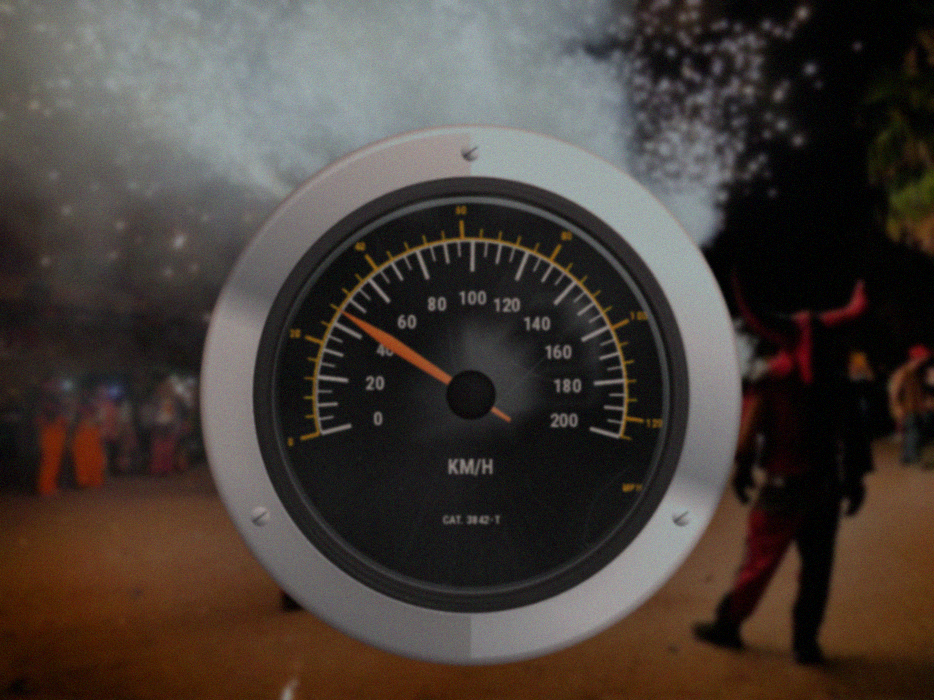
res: 45; km/h
